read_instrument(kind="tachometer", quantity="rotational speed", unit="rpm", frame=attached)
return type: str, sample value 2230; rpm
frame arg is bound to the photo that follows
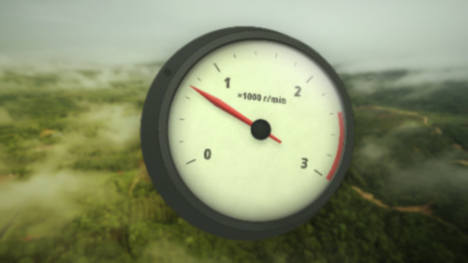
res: 700; rpm
